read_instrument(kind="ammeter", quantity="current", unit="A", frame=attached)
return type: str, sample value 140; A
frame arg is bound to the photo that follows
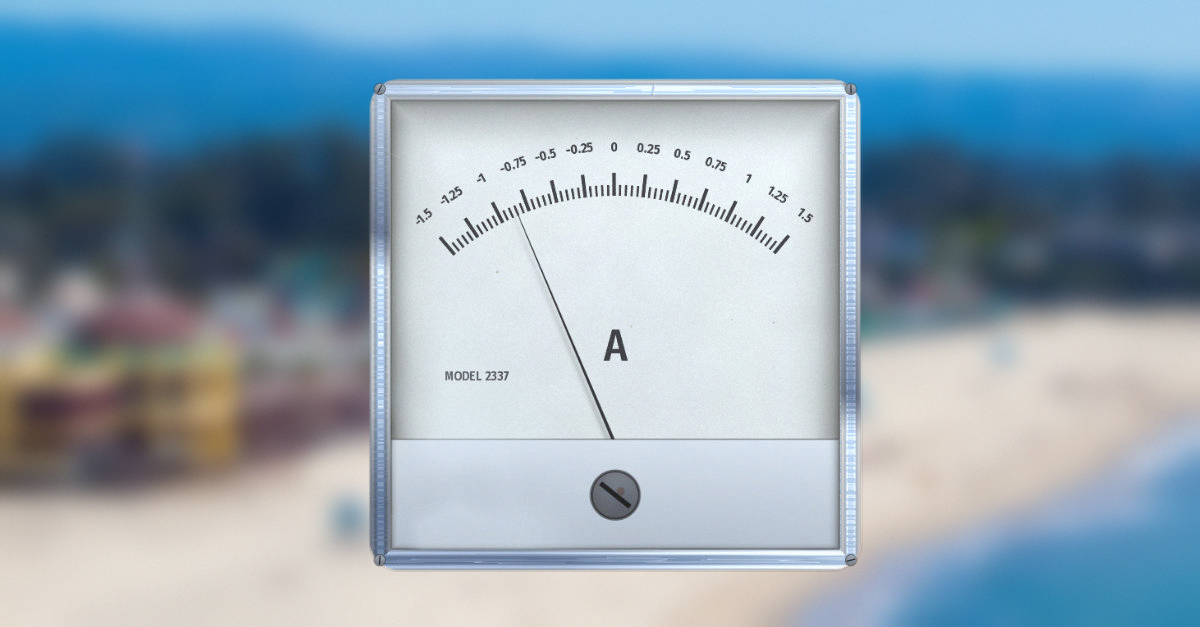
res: -0.85; A
